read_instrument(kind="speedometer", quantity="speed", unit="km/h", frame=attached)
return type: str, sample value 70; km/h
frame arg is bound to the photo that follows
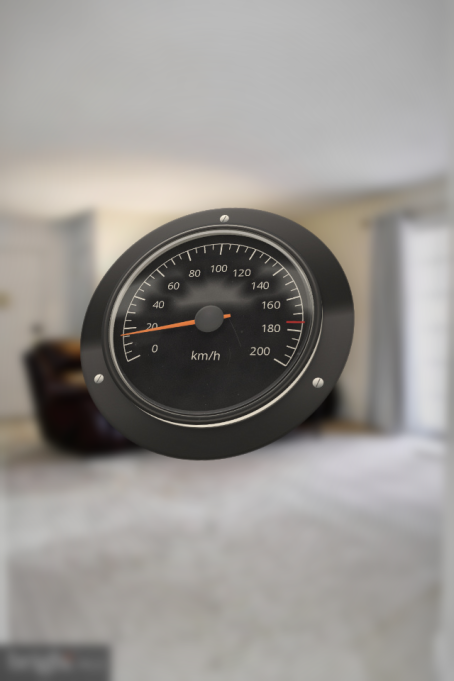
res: 15; km/h
